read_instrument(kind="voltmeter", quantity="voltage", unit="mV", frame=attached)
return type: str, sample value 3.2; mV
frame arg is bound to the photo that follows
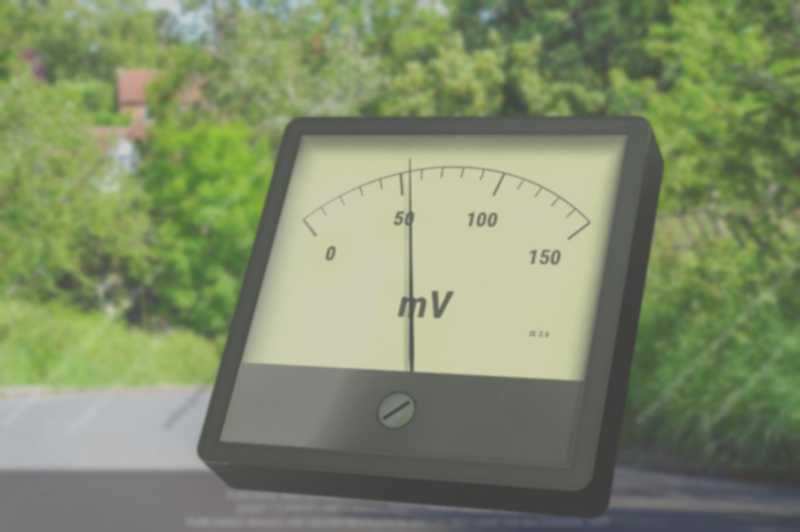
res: 55; mV
